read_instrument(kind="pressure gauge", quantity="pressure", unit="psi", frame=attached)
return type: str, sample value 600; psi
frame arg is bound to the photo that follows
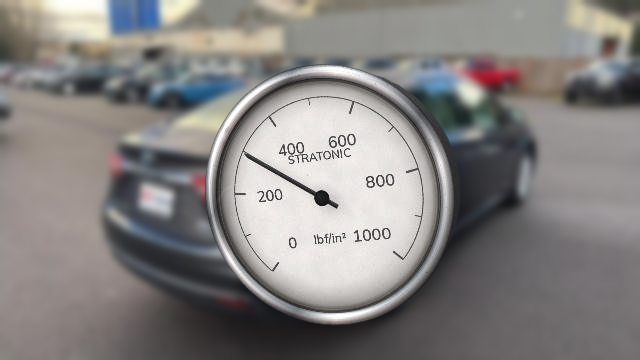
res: 300; psi
